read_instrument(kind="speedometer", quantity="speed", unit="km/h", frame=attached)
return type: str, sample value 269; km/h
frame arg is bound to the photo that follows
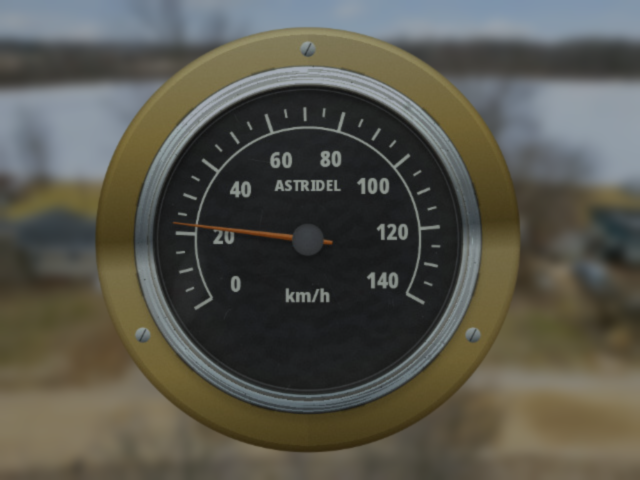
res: 22.5; km/h
